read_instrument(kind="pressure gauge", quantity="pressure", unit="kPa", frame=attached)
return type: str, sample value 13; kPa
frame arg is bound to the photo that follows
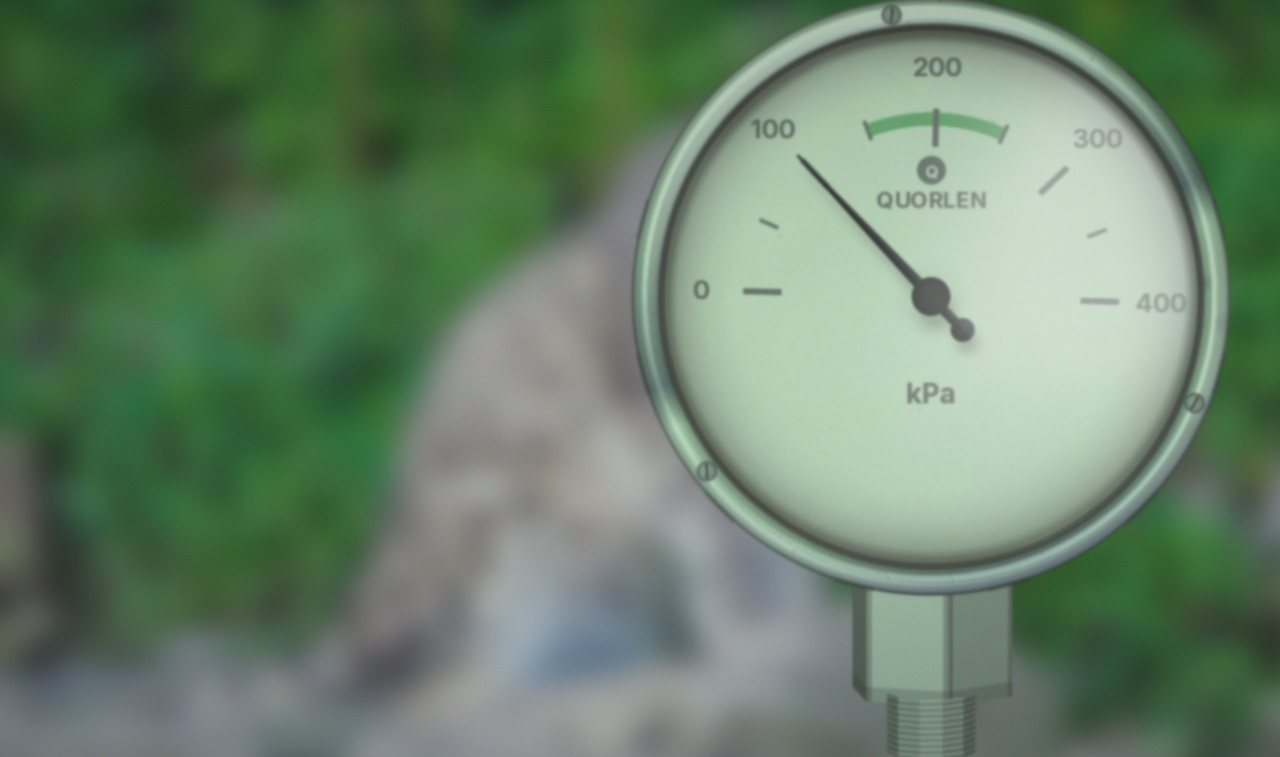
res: 100; kPa
